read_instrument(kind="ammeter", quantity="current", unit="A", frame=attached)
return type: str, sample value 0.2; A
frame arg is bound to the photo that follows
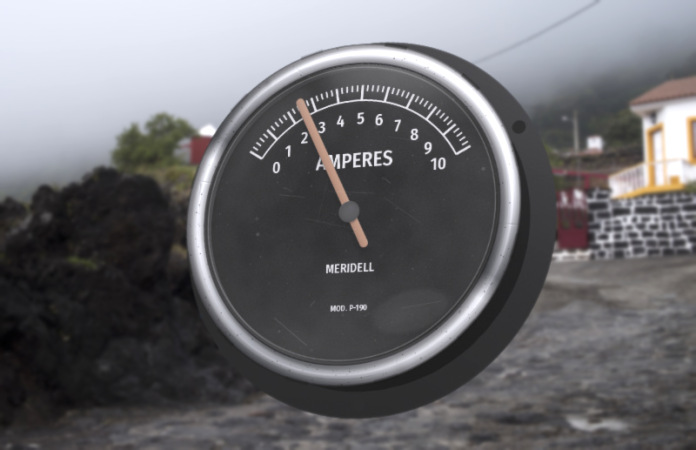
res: 2.6; A
